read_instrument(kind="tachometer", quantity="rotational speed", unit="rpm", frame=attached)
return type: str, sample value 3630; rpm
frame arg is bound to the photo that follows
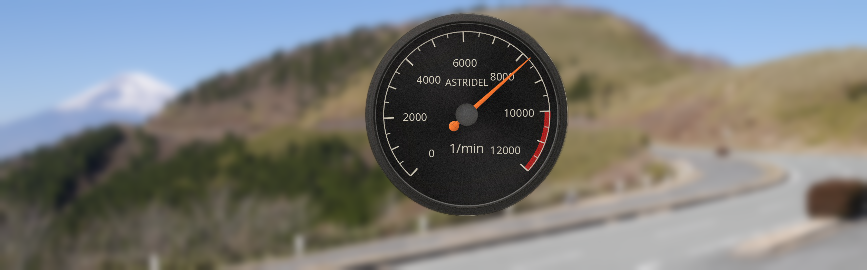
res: 8250; rpm
